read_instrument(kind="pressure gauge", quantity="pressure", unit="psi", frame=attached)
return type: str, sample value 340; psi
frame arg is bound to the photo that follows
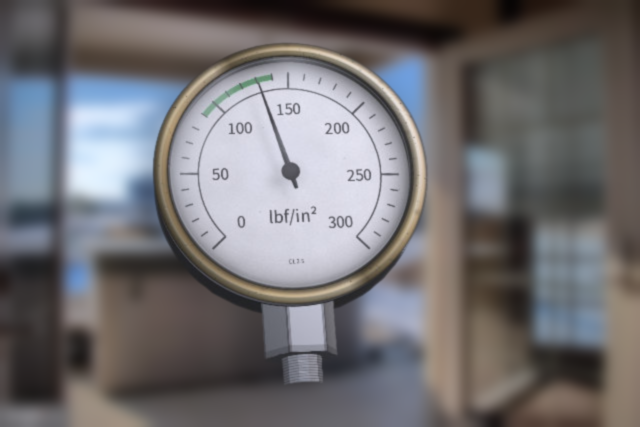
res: 130; psi
